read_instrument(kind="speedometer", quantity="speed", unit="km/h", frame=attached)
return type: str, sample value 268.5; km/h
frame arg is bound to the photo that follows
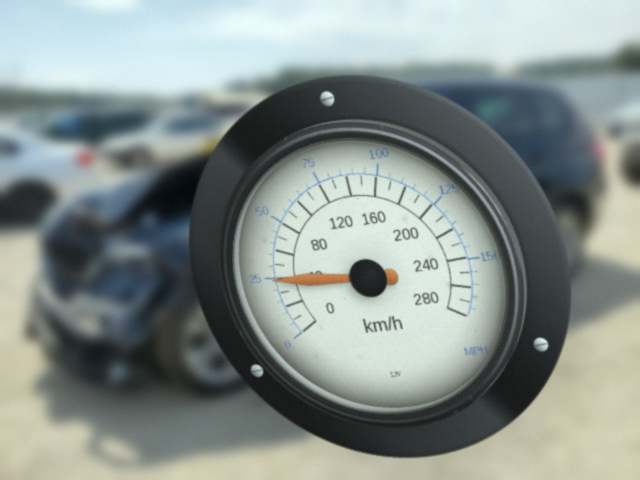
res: 40; km/h
